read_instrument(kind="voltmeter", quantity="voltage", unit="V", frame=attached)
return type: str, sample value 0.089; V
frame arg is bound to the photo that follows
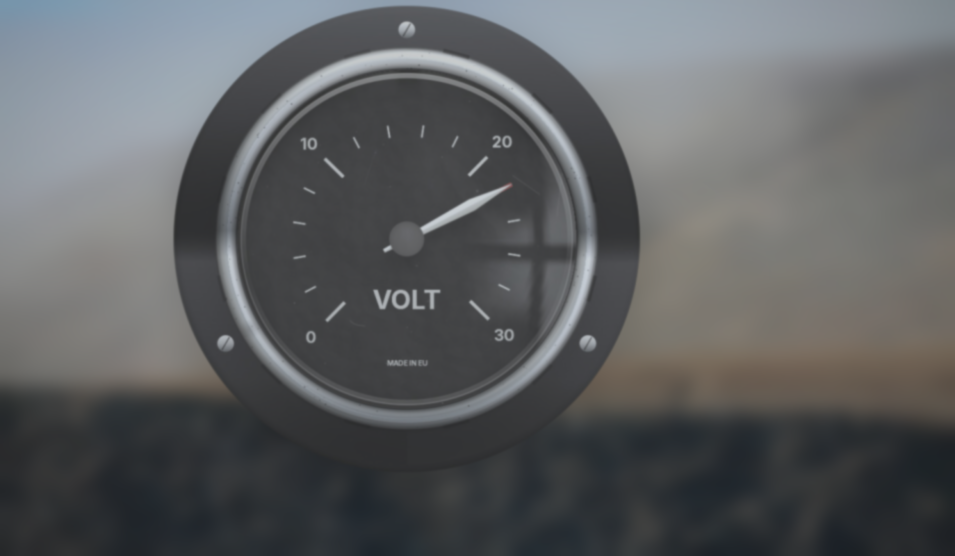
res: 22; V
